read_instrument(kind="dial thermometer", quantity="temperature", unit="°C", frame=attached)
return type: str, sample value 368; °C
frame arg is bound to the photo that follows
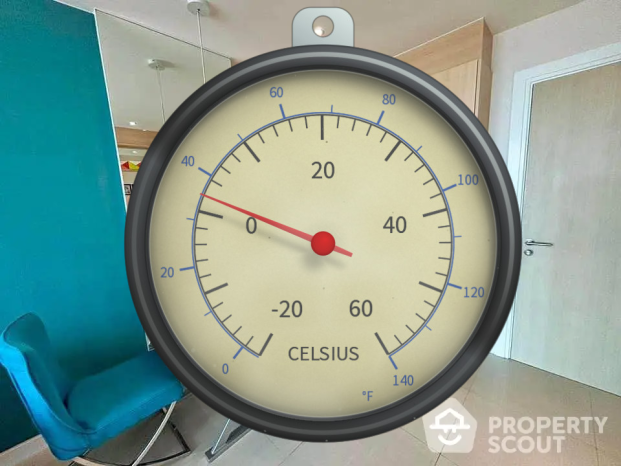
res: 2; °C
